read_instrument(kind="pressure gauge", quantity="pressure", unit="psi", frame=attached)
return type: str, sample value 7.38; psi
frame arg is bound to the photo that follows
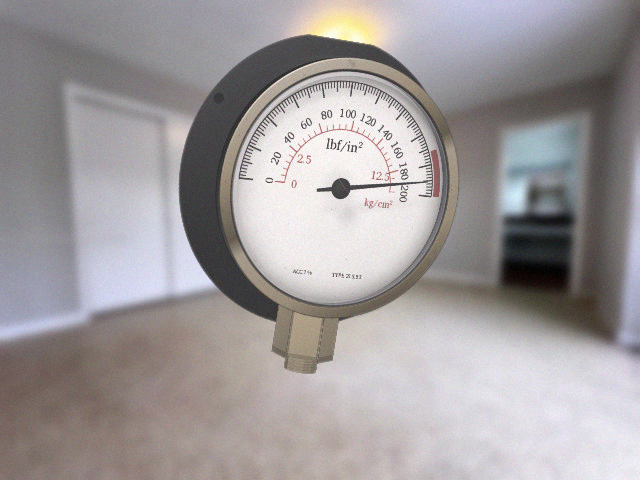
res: 190; psi
